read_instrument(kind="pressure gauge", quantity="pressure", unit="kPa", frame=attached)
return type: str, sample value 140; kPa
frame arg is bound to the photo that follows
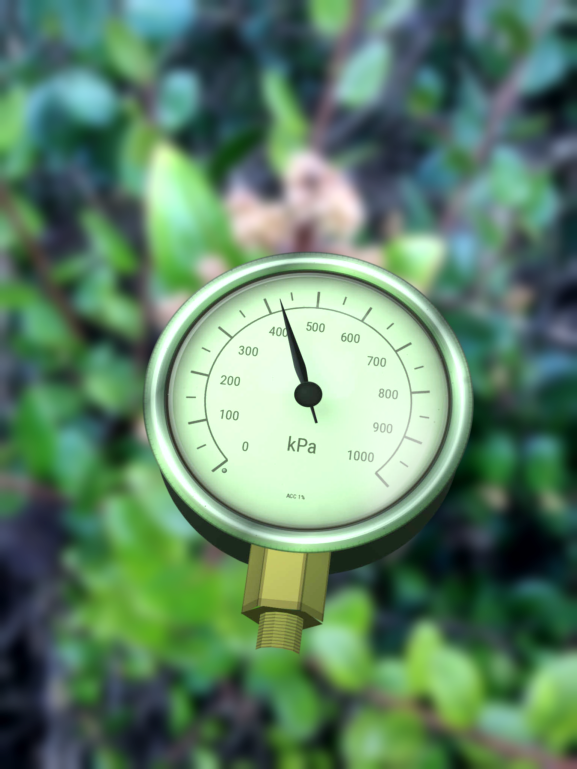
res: 425; kPa
